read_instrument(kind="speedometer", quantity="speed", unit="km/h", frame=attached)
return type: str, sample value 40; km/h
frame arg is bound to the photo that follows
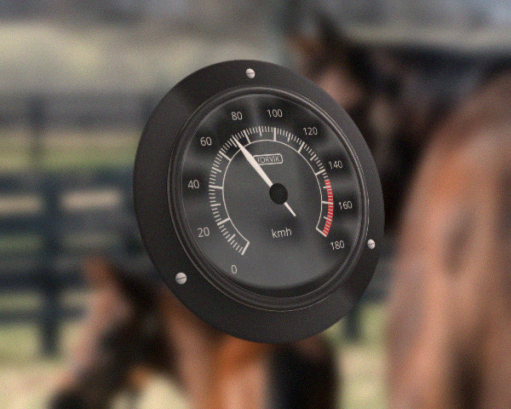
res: 70; km/h
